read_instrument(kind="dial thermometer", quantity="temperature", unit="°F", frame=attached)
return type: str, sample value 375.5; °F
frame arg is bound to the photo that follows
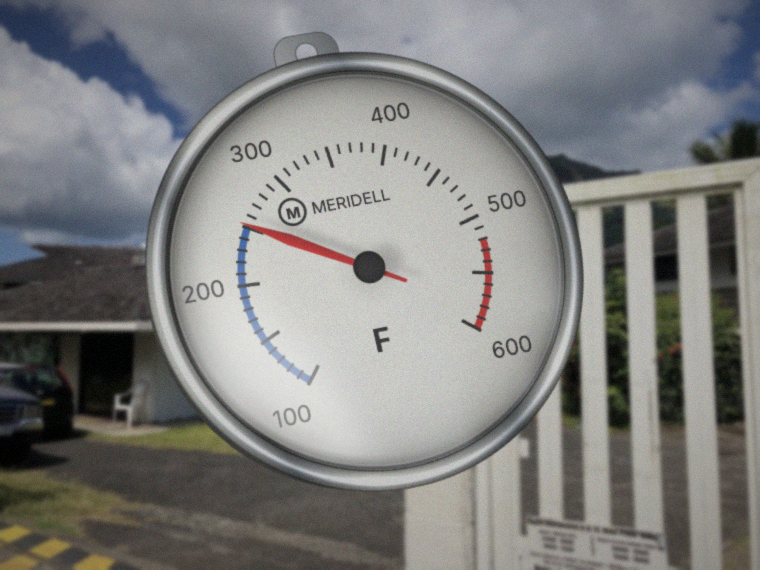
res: 250; °F
